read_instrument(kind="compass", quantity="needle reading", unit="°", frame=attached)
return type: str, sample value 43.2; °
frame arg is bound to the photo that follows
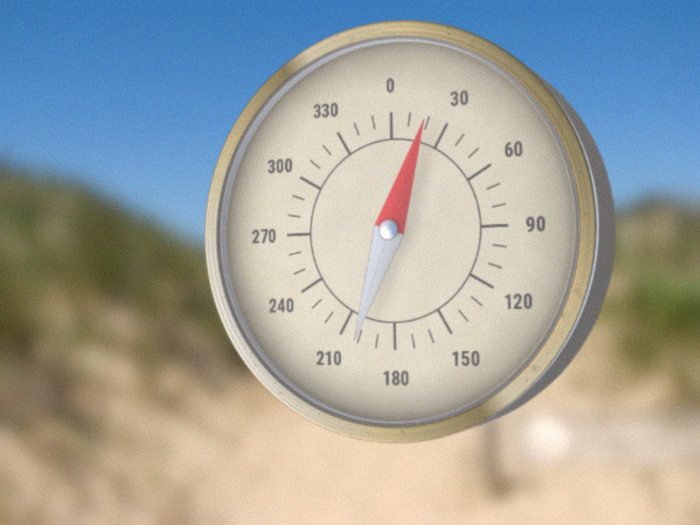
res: 20; °
